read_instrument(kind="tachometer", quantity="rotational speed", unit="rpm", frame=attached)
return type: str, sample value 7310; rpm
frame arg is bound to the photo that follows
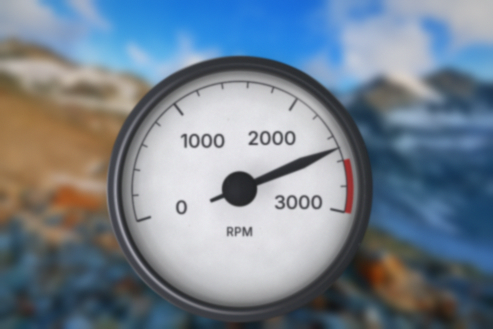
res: 2500; rpm
